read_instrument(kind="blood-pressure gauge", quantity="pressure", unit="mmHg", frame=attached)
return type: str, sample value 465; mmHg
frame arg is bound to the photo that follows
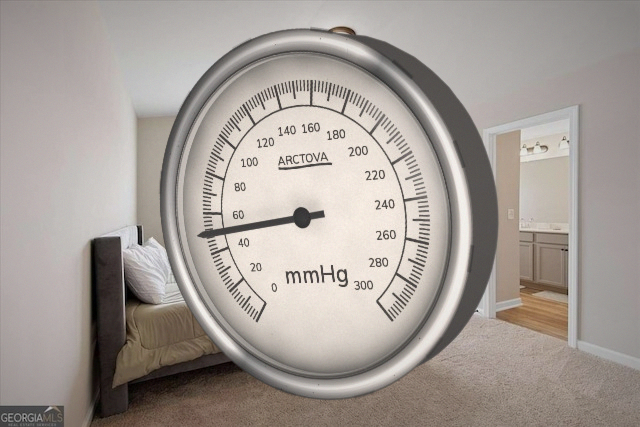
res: 50; mmHg
